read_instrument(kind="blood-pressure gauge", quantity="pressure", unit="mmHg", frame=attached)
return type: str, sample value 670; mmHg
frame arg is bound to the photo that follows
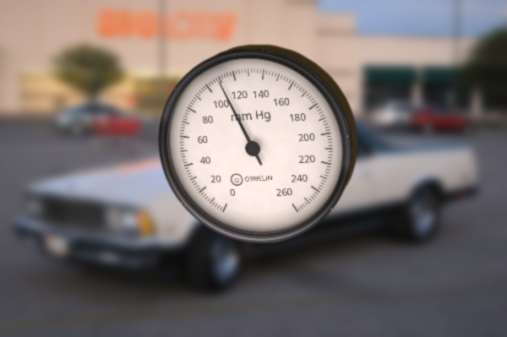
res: 110; mmHg
